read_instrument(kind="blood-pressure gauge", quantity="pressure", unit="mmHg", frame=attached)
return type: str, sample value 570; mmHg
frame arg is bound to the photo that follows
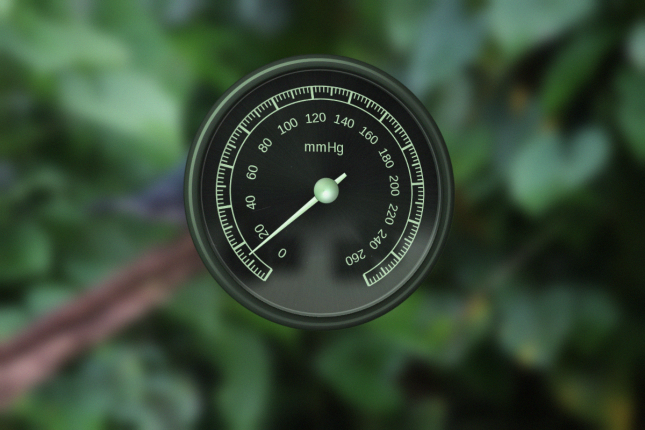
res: 14; mmHg
